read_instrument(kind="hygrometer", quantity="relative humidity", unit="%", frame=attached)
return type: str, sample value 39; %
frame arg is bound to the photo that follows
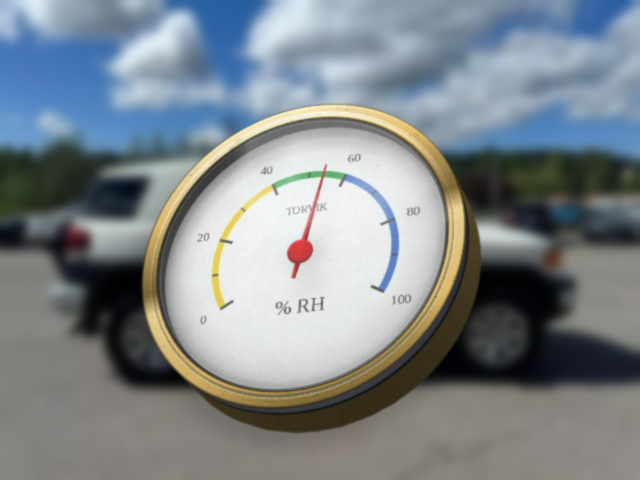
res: 55; %
